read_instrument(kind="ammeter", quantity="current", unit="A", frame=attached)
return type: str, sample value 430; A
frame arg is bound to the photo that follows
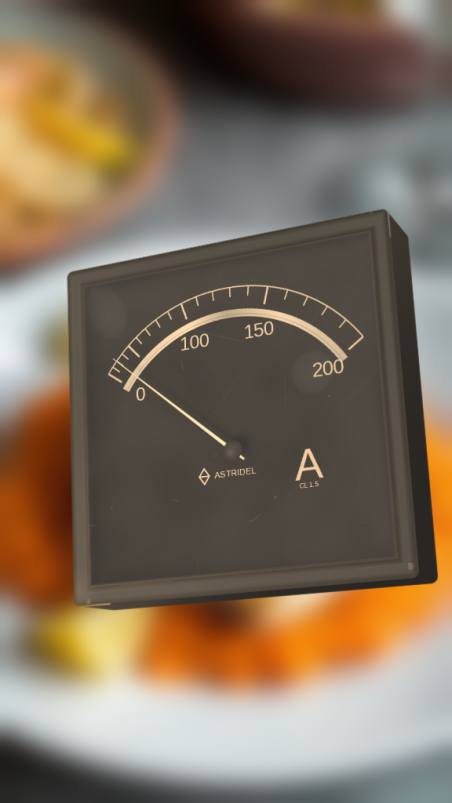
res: 30; A
